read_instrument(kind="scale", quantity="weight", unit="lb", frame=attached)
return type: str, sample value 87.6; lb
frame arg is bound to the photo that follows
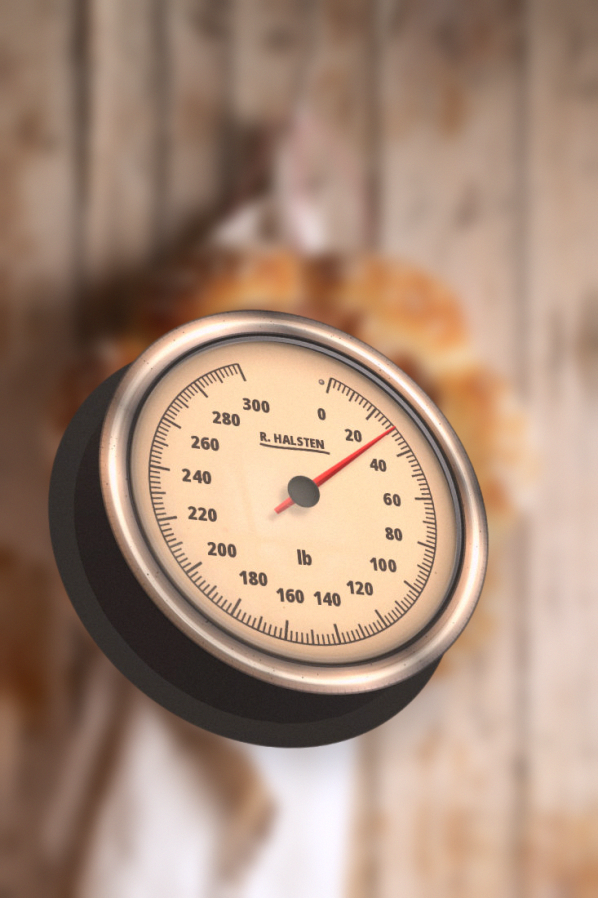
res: 30; lb
